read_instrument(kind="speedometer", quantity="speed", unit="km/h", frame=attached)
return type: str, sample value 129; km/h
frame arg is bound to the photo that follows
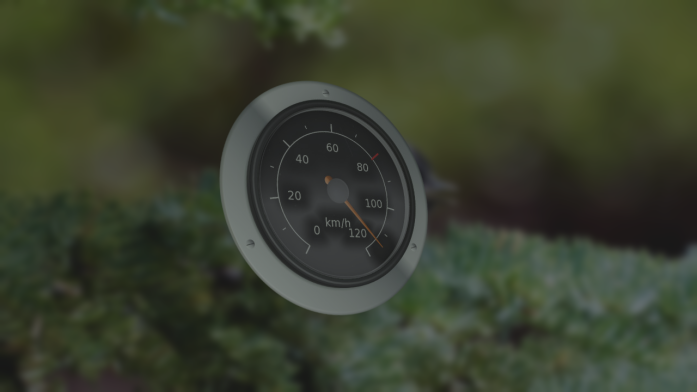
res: 115; km/h
